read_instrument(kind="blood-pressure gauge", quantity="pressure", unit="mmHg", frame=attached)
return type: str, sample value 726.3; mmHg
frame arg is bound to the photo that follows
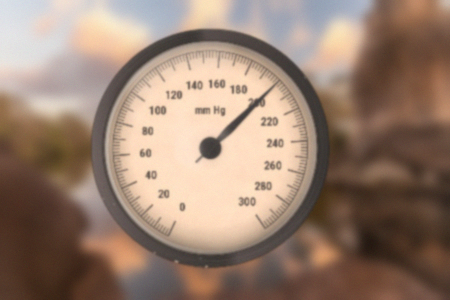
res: 200; mmHg
